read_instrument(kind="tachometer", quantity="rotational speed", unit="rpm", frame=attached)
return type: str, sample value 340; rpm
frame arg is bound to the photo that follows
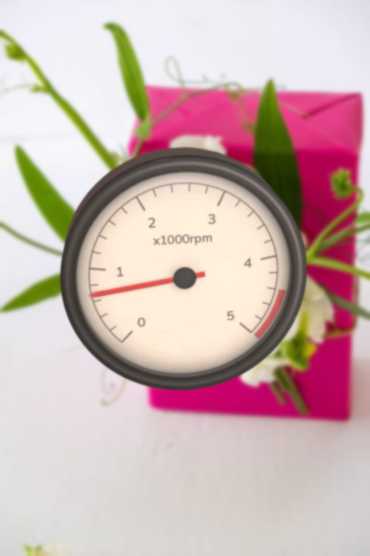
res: 700; rpm
